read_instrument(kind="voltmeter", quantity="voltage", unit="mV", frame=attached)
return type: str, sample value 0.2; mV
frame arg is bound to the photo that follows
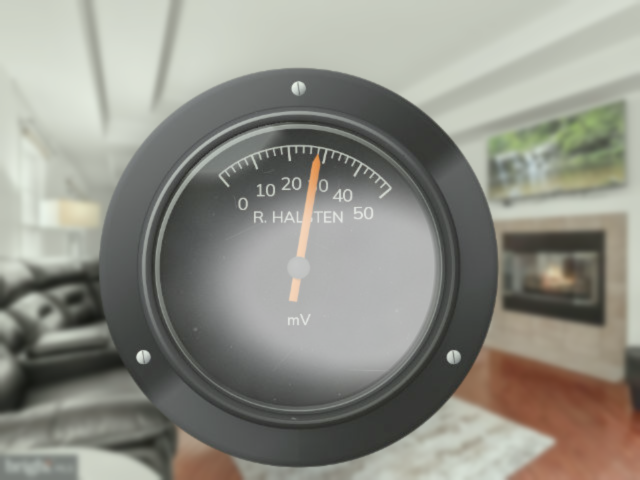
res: 28; mV
